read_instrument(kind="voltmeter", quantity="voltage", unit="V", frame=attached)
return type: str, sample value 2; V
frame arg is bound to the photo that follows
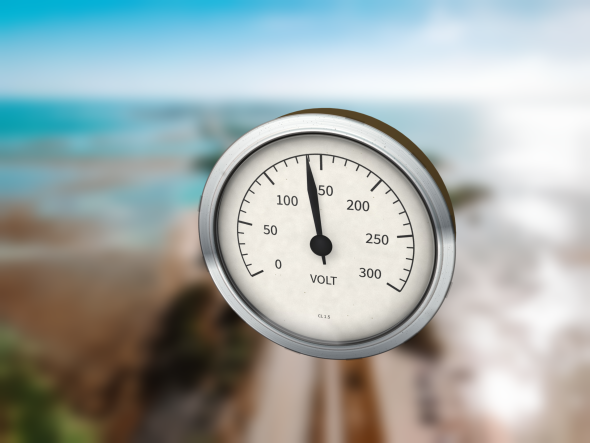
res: 140; V
